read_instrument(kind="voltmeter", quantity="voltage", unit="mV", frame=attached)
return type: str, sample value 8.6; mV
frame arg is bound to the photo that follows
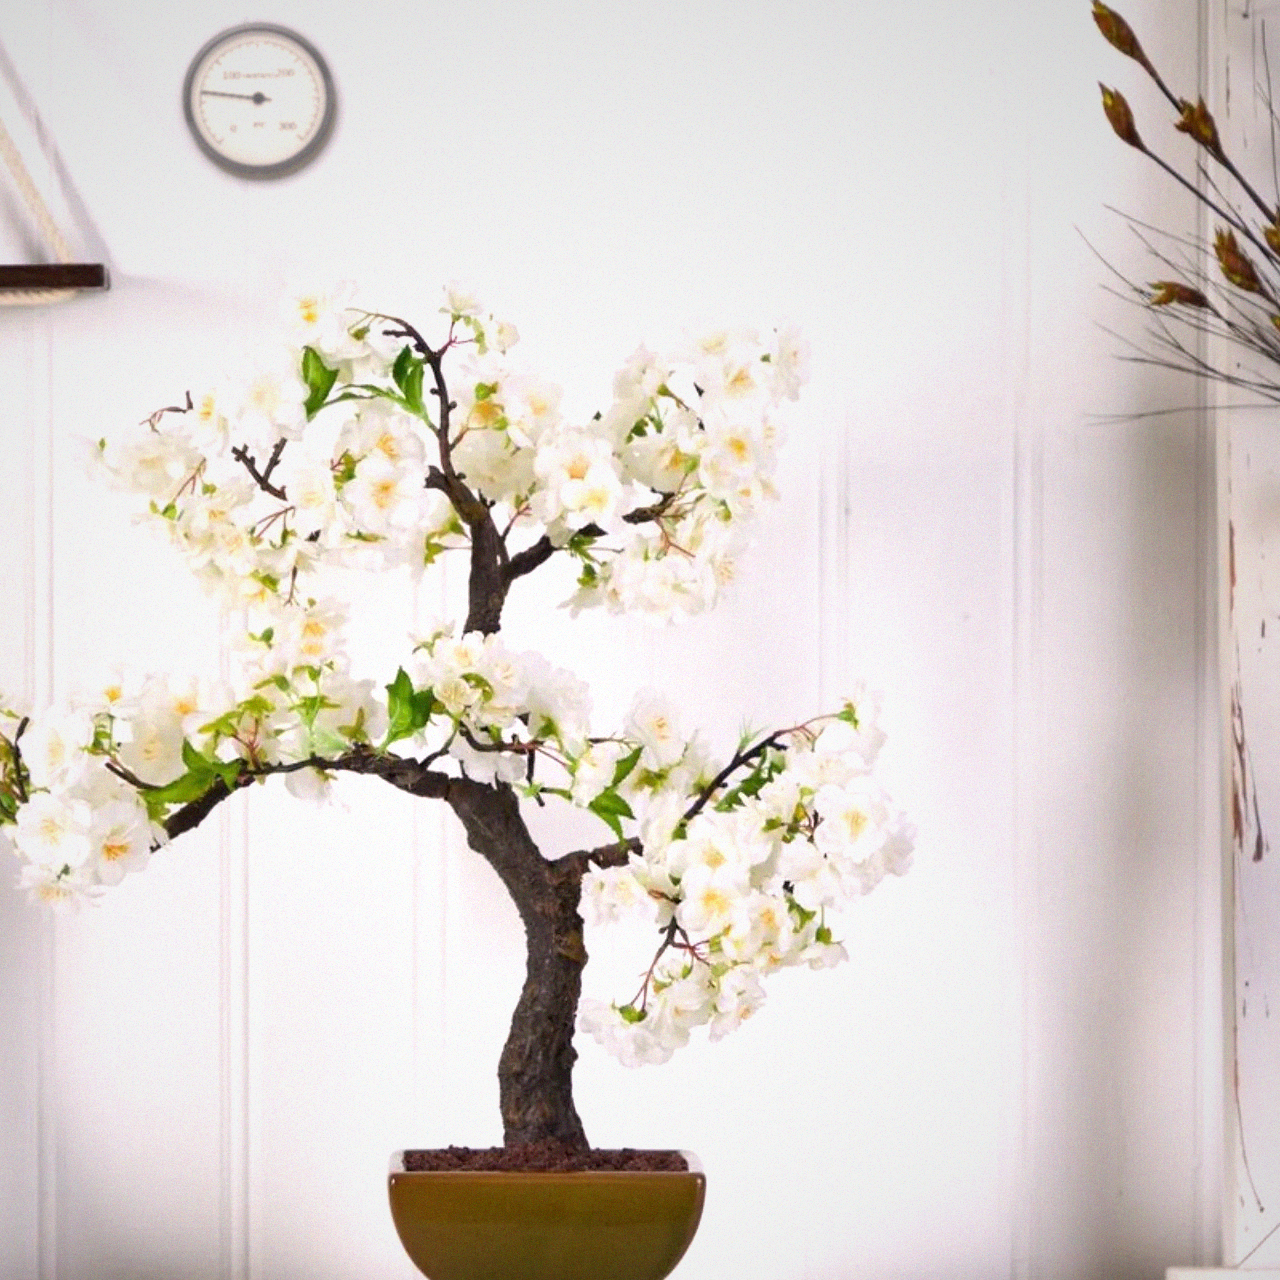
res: 60; mV
